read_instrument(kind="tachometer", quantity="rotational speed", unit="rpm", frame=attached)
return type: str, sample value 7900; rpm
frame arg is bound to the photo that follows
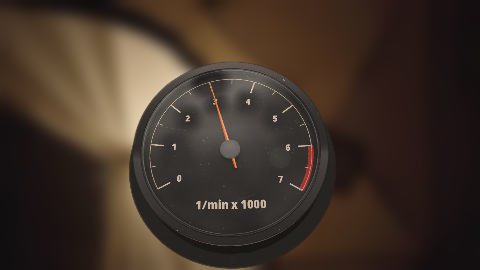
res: 3000; rpm
